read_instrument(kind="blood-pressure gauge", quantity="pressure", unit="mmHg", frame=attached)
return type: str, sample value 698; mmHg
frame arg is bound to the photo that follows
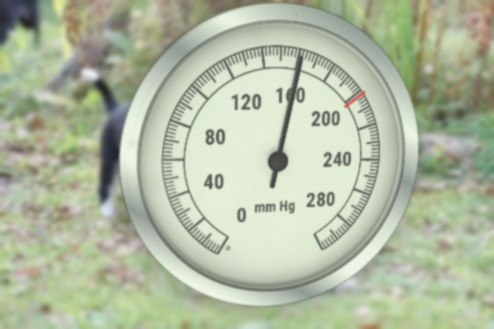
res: 160; mmHg
